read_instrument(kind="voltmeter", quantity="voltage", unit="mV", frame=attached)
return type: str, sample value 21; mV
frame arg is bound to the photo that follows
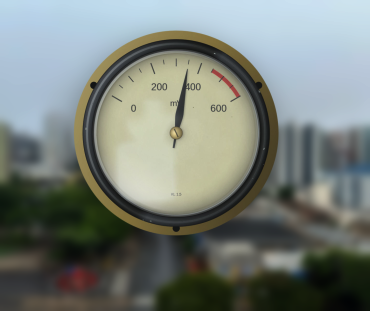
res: 350; mV
